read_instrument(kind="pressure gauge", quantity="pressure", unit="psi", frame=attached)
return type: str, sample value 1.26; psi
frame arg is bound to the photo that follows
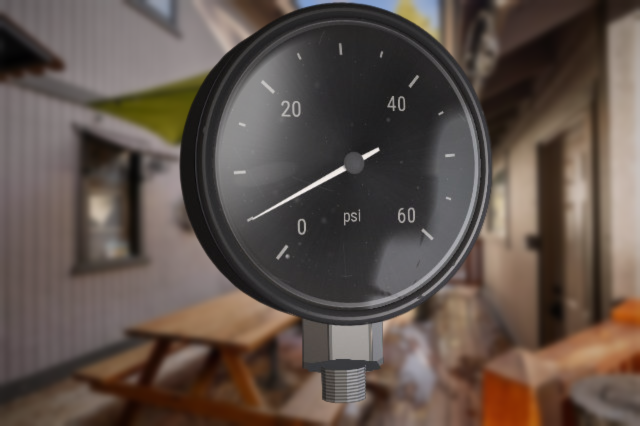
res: 5; psi
